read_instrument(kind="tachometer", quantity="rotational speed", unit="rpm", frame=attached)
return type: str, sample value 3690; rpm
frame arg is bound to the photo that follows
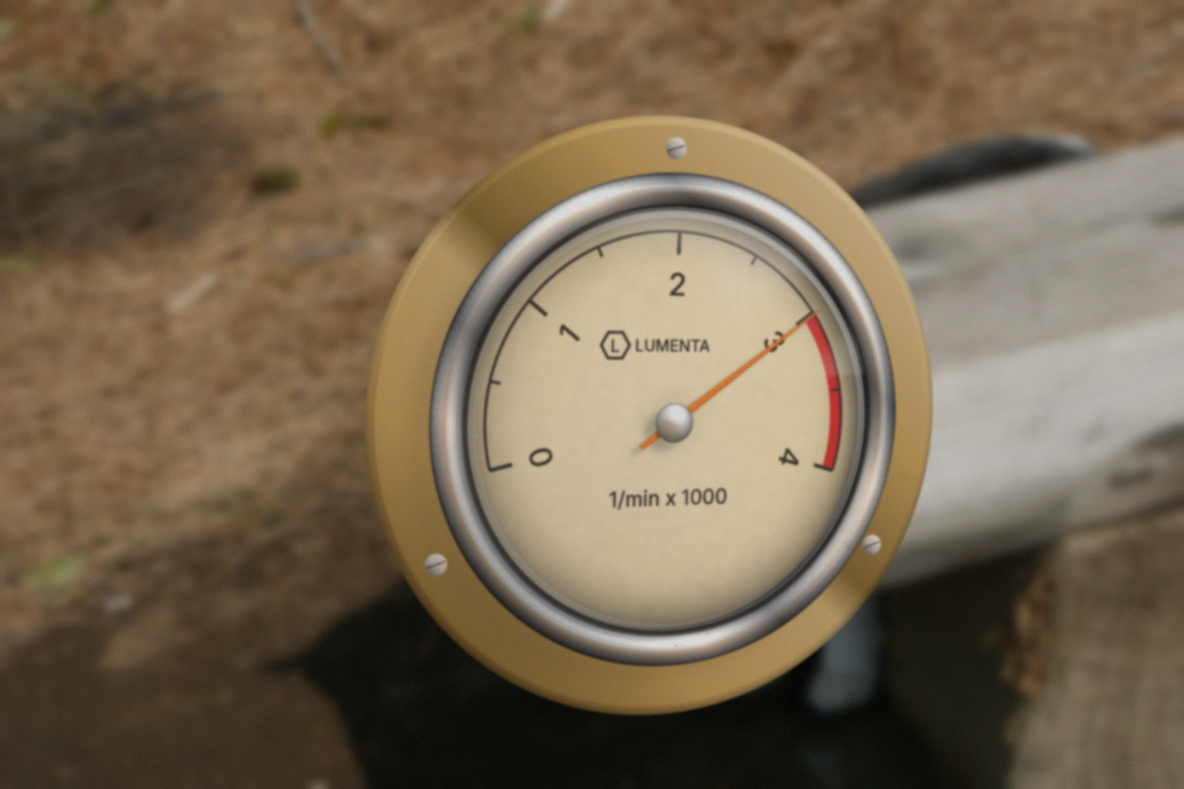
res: 3000; rpm
